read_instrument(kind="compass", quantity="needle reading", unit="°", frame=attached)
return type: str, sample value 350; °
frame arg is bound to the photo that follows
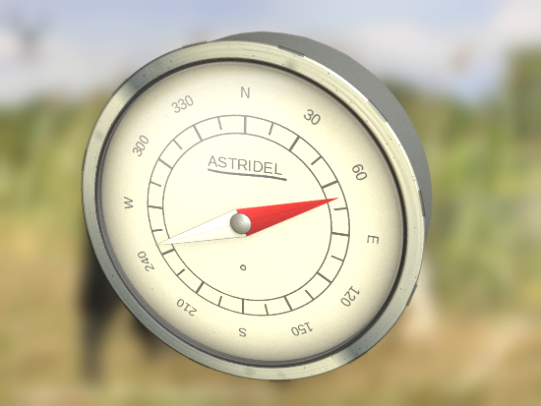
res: 67.5; °
